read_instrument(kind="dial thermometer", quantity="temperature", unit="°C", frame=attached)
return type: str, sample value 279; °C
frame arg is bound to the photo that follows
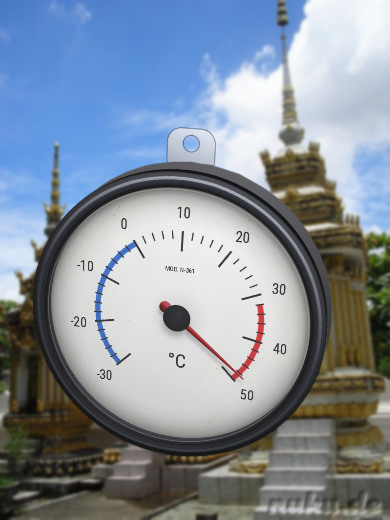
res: 48; °C
